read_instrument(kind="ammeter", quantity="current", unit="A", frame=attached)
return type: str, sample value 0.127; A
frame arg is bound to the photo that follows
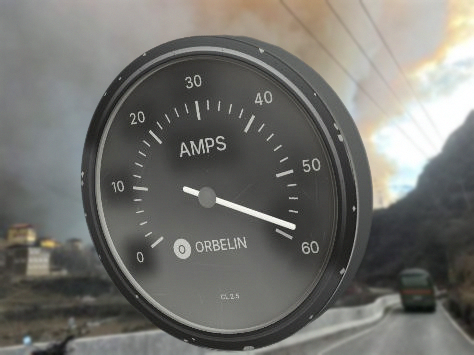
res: 58; A
